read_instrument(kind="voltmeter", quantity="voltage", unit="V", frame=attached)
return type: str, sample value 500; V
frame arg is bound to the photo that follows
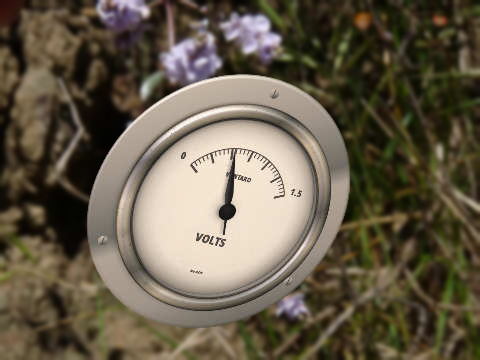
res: 0.5; V
